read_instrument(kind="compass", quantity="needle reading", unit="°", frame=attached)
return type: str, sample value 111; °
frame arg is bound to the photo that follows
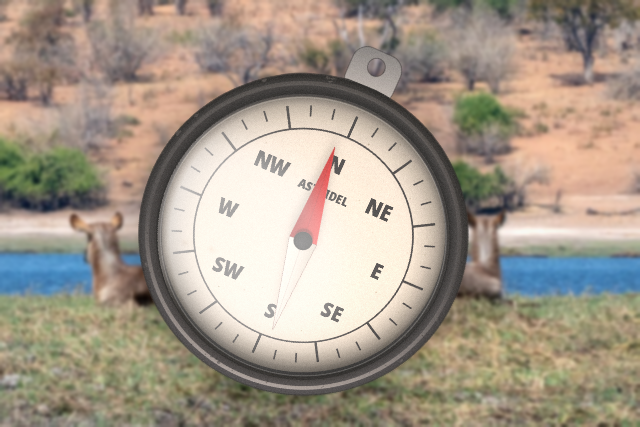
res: 355; °
